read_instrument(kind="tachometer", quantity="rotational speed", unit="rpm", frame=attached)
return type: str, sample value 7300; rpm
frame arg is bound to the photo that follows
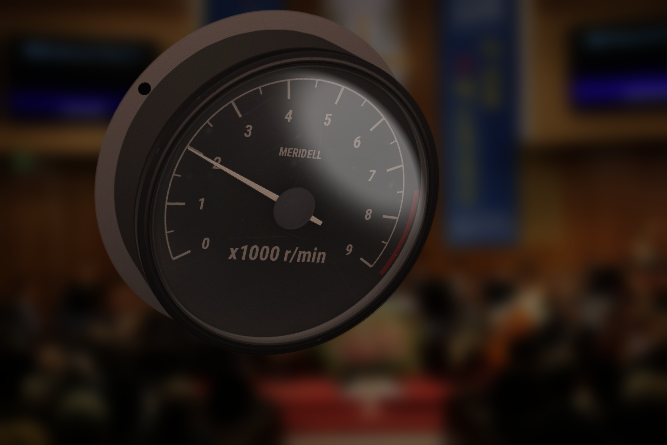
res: 2000; rpm
